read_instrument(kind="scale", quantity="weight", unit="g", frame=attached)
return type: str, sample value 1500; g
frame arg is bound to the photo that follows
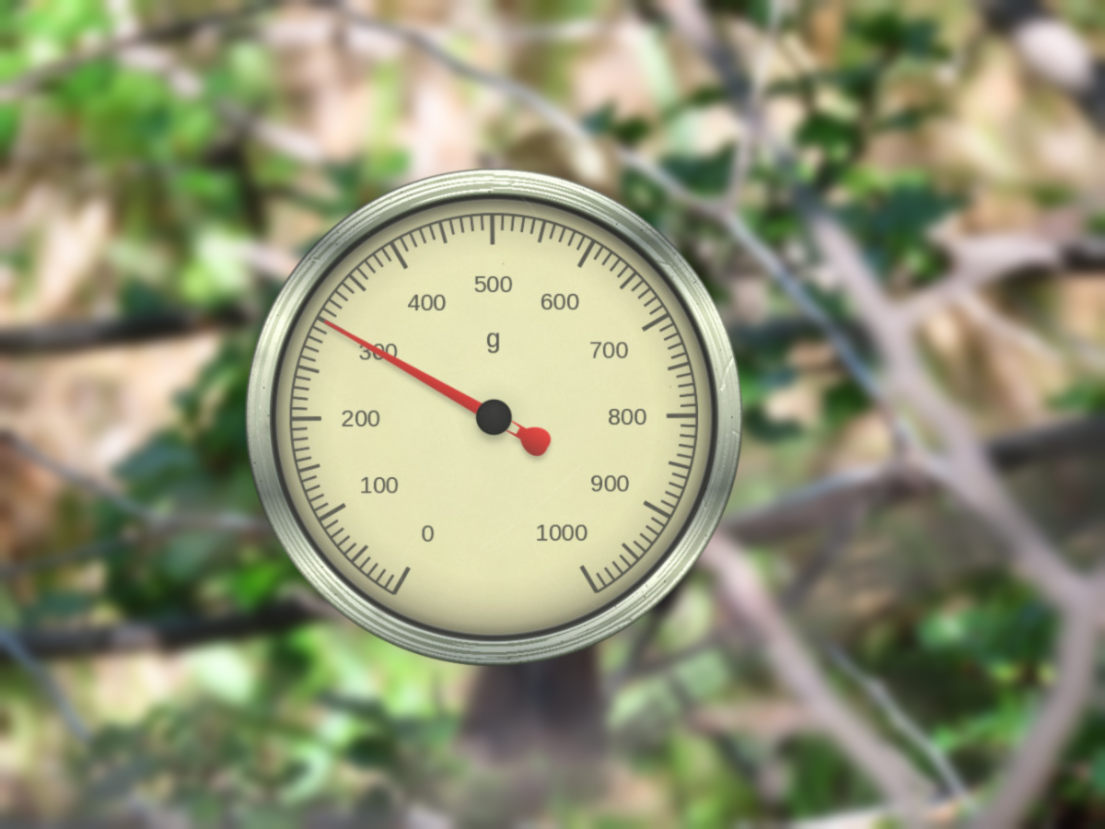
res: 300; g
